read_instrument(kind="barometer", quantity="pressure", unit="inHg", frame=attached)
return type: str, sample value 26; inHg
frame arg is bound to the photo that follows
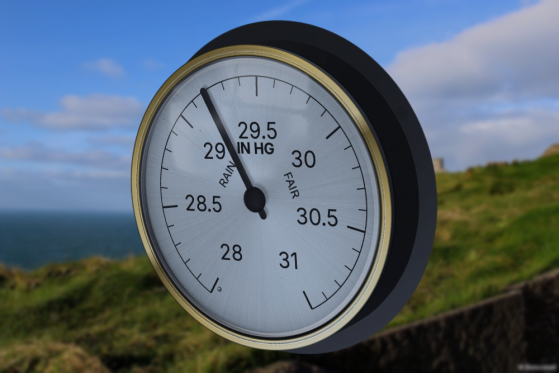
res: 29.2; inHg
